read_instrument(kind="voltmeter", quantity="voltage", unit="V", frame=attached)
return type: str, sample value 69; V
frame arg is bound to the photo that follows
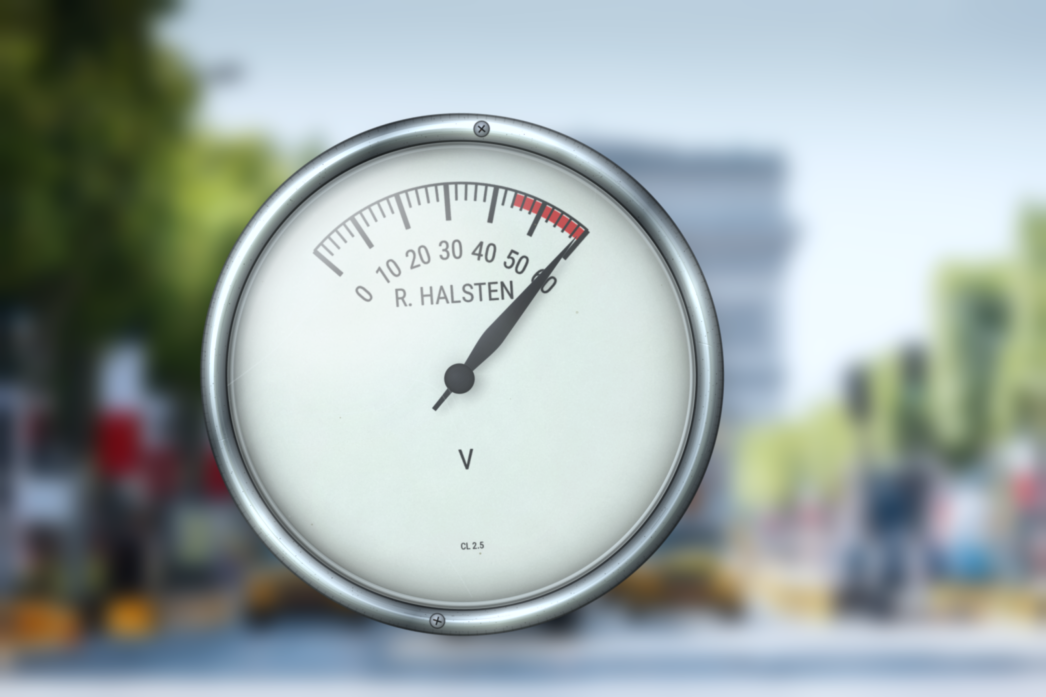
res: 59; V
